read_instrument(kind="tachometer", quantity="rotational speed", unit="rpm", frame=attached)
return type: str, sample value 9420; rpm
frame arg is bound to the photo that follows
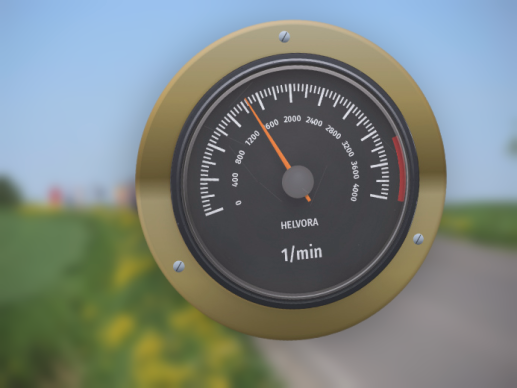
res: 1450; rpm
